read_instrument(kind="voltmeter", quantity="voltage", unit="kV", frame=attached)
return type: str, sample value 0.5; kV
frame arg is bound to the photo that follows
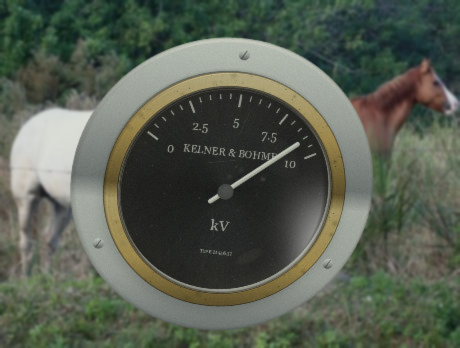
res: 9; kV
